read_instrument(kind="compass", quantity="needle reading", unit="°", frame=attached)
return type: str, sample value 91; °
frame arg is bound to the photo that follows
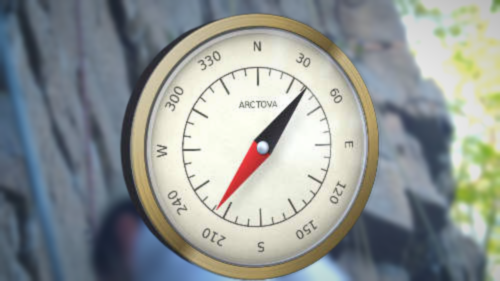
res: 220; °
